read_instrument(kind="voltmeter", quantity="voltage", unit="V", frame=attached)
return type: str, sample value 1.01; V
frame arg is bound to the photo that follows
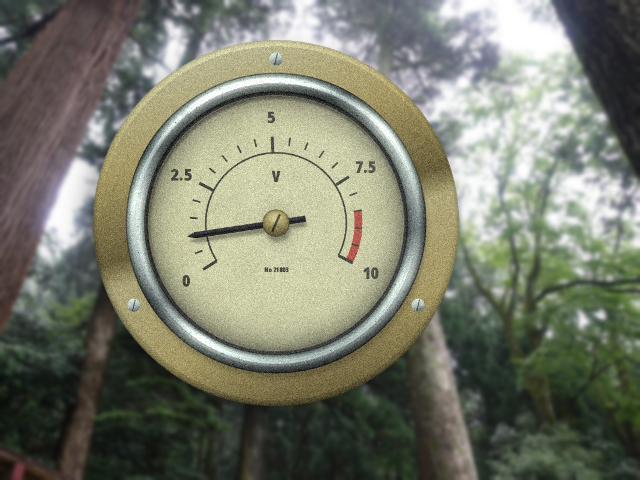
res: 1; V
